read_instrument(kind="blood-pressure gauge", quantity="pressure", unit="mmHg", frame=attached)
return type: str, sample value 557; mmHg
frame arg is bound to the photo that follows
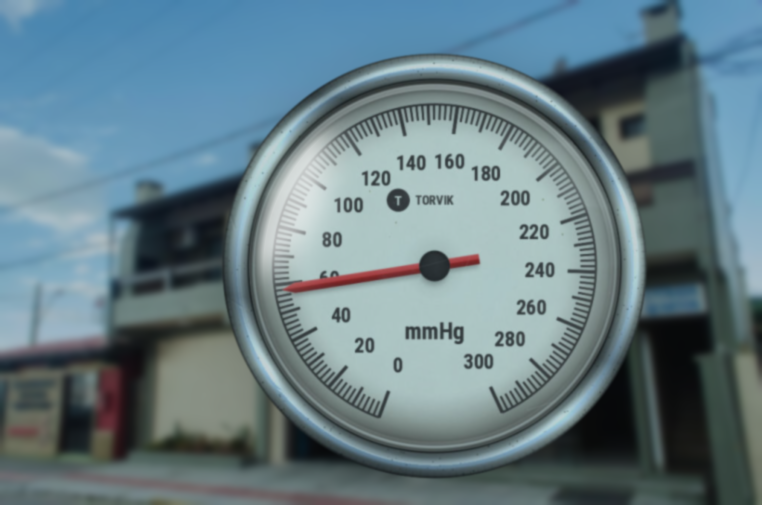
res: 58; mmHg
